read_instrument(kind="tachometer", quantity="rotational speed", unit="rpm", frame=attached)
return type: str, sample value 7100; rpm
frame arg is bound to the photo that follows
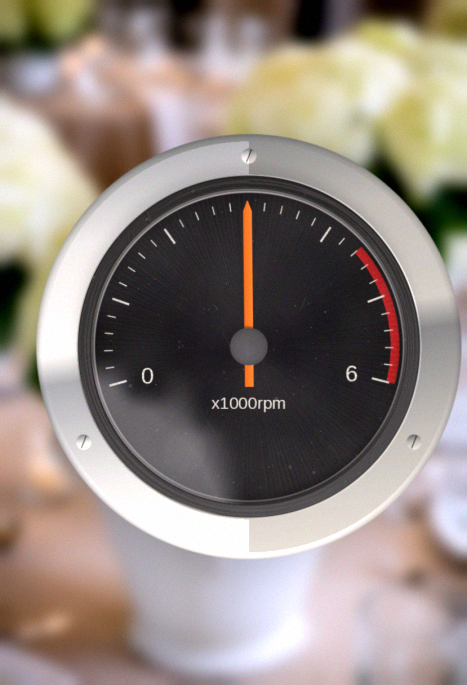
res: 3000; rpm
